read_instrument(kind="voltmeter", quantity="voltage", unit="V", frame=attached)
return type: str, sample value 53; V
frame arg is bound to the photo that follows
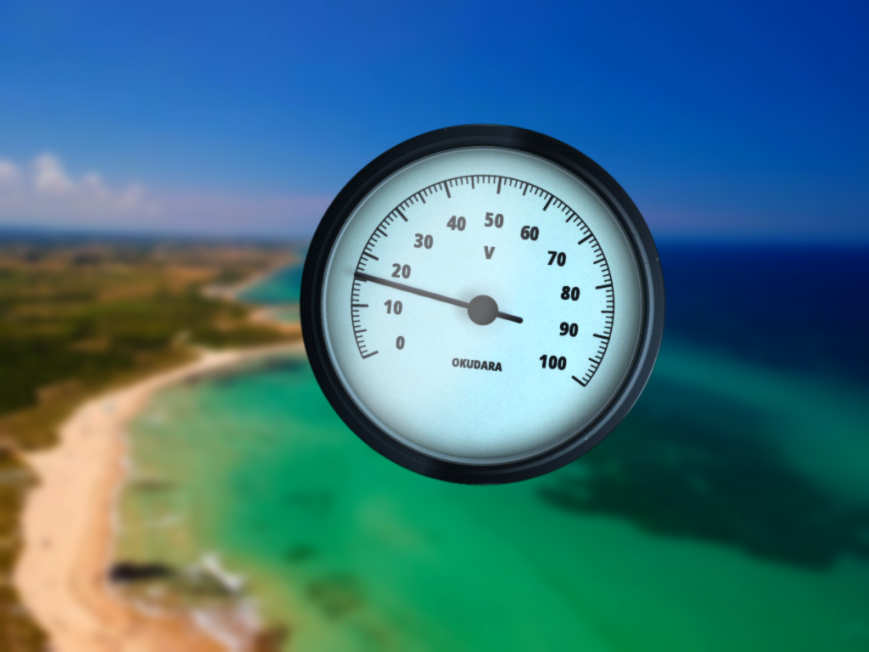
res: 16; V
